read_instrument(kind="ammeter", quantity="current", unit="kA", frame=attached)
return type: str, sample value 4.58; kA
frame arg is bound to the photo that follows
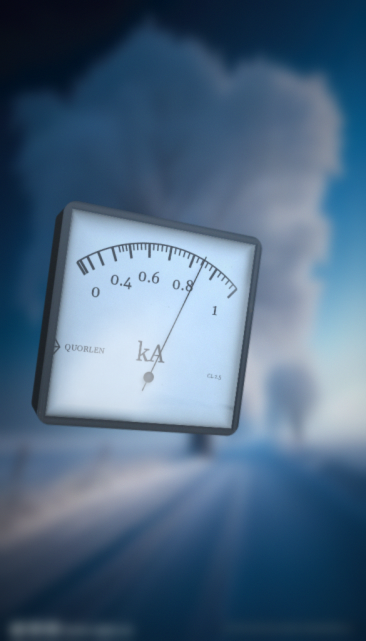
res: 0.84; kA
